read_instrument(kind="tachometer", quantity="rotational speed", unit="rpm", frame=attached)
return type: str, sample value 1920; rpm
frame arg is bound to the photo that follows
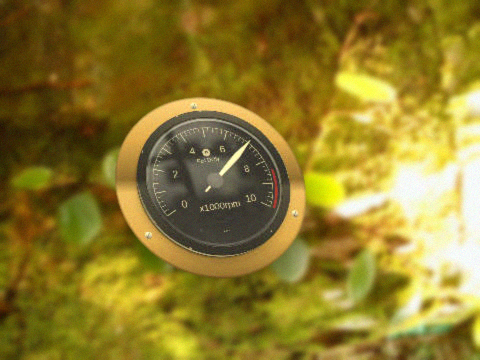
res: 7000; rpm
